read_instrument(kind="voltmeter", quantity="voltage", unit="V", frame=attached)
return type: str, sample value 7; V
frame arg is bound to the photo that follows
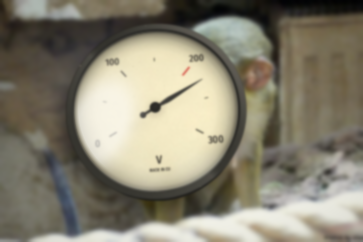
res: 225; V
